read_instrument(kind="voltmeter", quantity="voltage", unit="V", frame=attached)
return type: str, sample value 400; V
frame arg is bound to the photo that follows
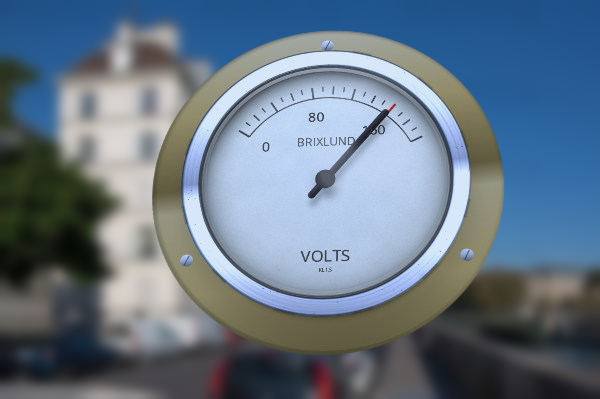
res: 160; V
